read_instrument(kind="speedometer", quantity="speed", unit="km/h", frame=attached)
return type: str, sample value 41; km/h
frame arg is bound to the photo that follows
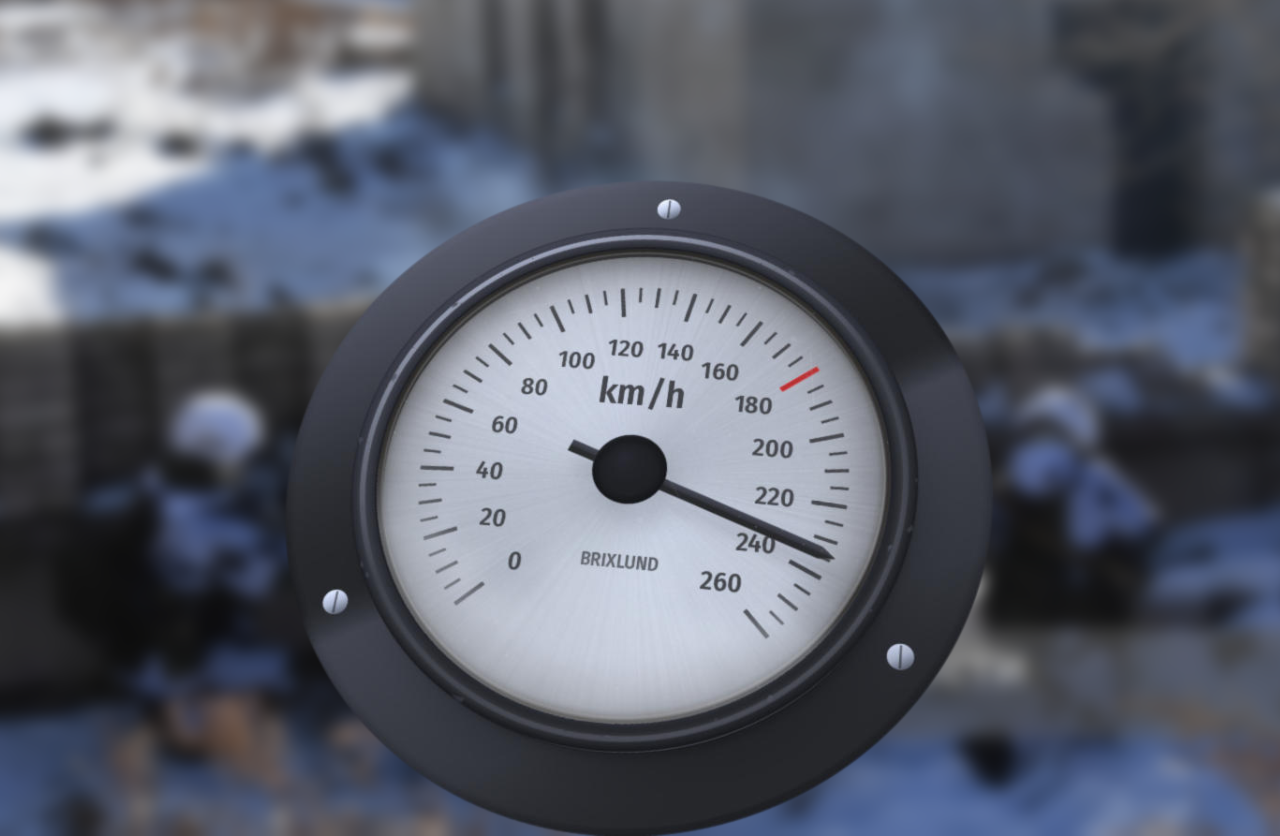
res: 235; km/h
